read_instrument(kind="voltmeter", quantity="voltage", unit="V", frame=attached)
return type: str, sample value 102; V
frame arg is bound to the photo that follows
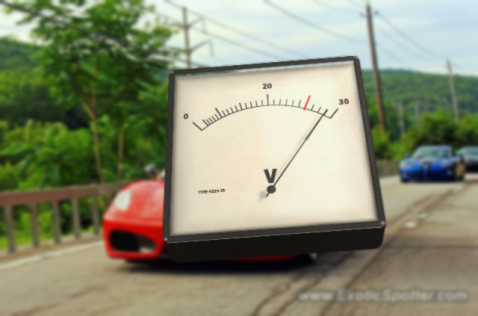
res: 29; V
